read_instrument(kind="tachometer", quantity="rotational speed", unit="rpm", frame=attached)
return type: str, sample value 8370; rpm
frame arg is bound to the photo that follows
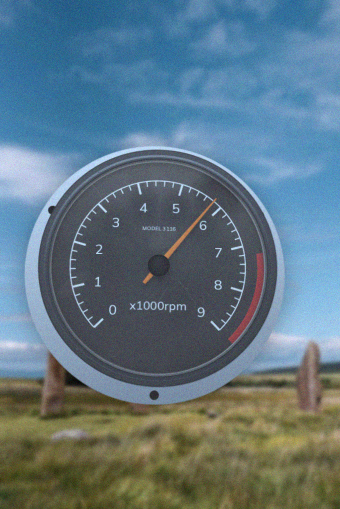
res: 5800; rpm
